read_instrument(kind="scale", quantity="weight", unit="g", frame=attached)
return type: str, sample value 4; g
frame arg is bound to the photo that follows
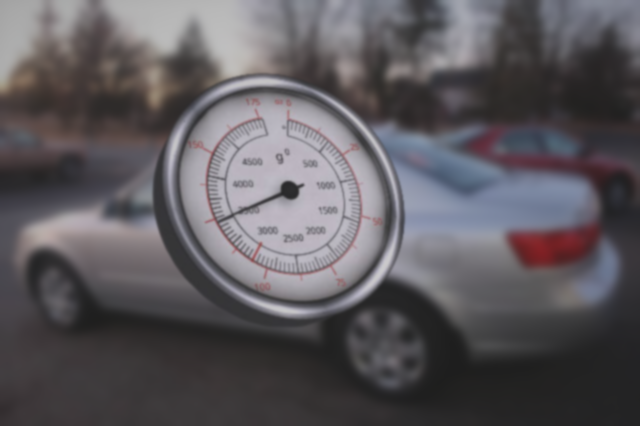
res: 3500; g
